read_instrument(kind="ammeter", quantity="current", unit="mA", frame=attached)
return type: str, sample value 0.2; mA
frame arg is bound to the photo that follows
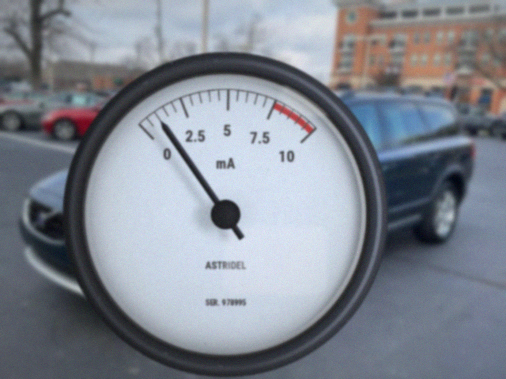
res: 1; mA
